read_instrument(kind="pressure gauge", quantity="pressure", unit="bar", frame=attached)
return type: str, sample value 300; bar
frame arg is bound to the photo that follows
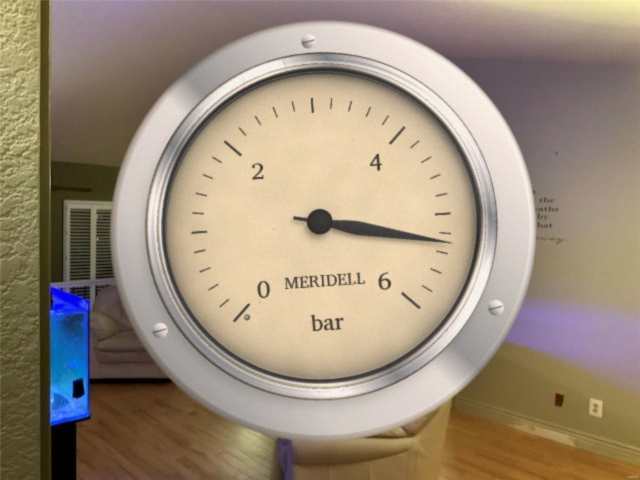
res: 5.3; bar
